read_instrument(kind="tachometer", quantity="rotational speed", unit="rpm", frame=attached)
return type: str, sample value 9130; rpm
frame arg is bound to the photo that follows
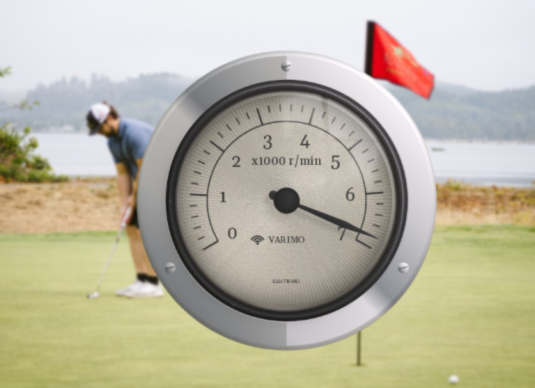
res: 6800; rpm
